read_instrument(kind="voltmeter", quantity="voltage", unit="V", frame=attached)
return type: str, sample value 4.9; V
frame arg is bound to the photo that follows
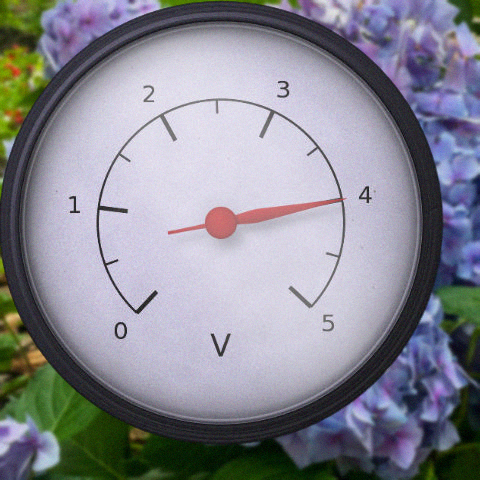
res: 4; V
